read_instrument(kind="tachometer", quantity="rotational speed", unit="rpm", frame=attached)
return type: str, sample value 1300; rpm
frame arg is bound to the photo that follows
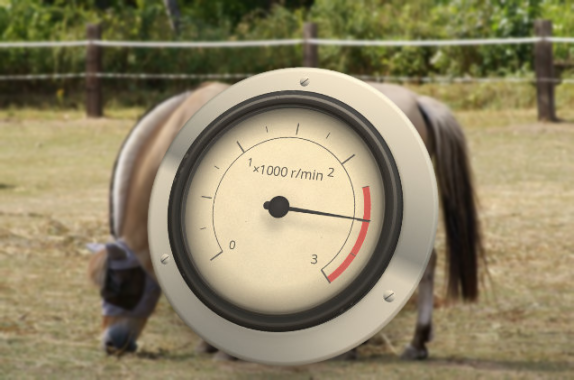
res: 2500; rpm
